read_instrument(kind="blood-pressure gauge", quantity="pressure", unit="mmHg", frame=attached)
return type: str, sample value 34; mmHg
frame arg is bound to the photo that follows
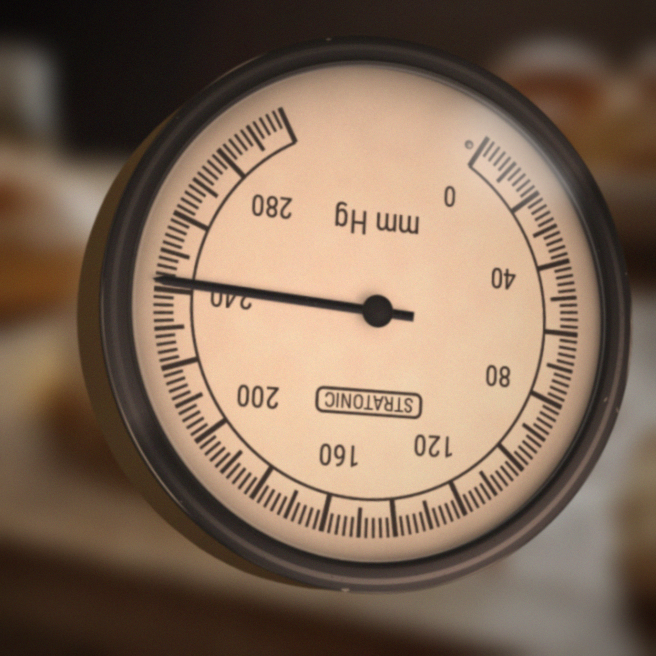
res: 242; mmHg
